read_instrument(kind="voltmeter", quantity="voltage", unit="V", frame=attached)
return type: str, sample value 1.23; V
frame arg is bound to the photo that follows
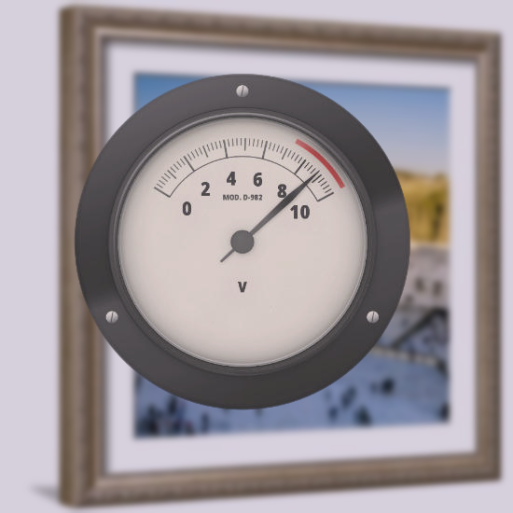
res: 8.8; V
